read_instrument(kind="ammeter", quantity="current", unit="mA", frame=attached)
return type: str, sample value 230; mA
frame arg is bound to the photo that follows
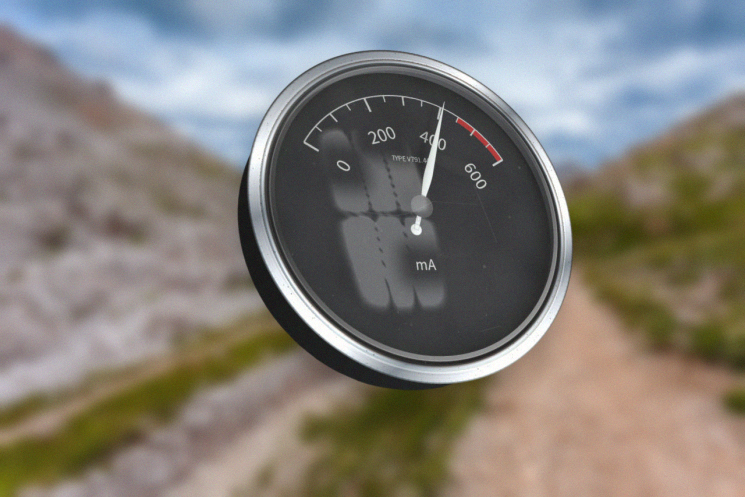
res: 400; mA
